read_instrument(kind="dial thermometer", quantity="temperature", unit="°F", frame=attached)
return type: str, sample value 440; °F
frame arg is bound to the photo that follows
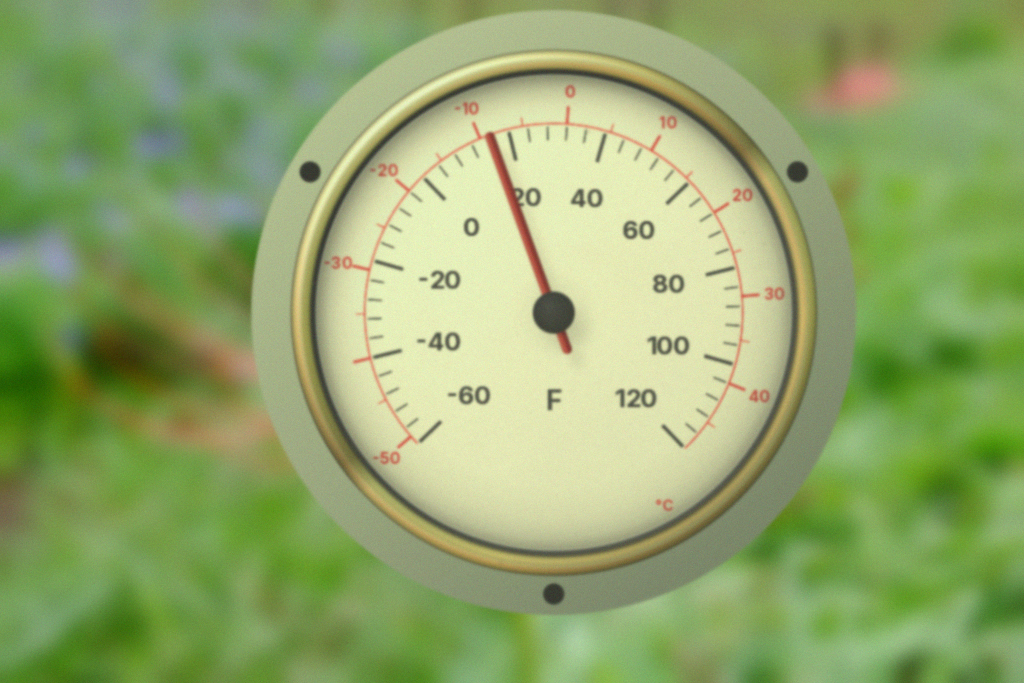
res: 16; °F
